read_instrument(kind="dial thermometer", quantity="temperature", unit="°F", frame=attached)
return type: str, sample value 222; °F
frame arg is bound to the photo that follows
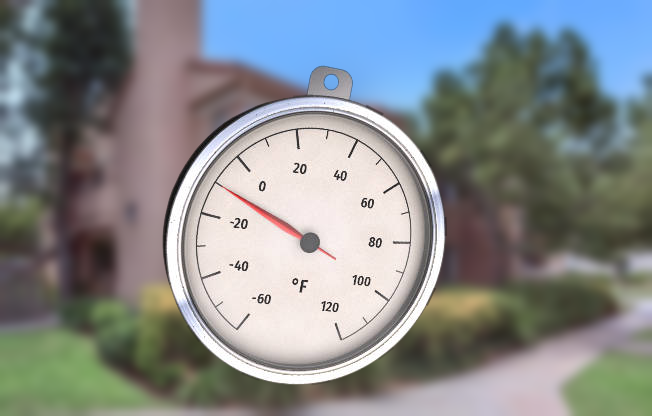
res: -10; °F
